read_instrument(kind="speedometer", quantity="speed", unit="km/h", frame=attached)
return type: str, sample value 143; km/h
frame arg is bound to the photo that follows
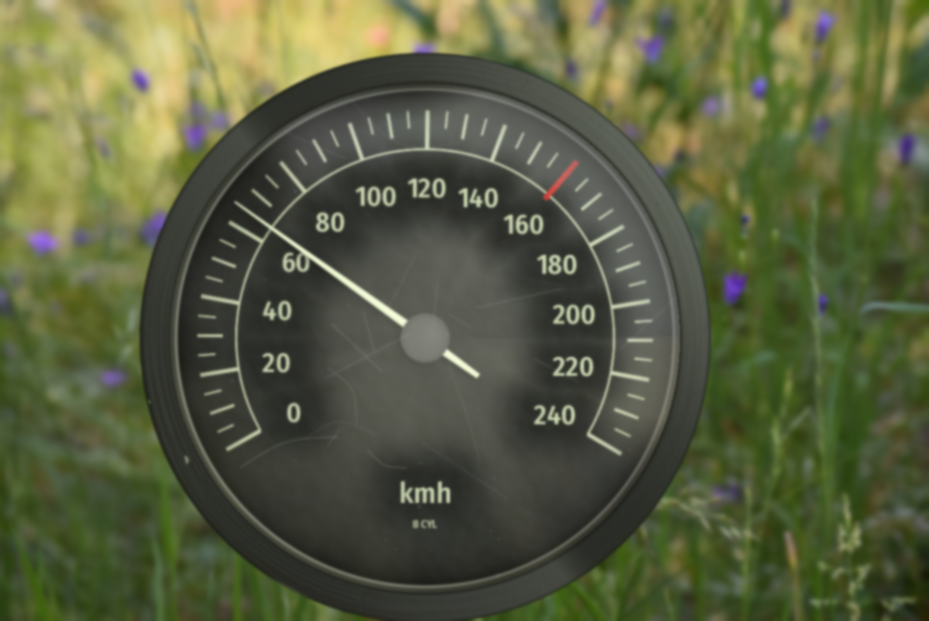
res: 65; km/h
